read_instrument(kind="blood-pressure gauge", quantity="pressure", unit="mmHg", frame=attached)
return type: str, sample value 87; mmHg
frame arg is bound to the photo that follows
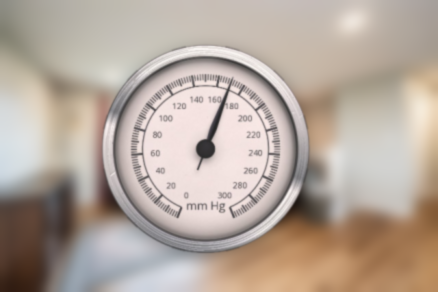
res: 170; mmHg
